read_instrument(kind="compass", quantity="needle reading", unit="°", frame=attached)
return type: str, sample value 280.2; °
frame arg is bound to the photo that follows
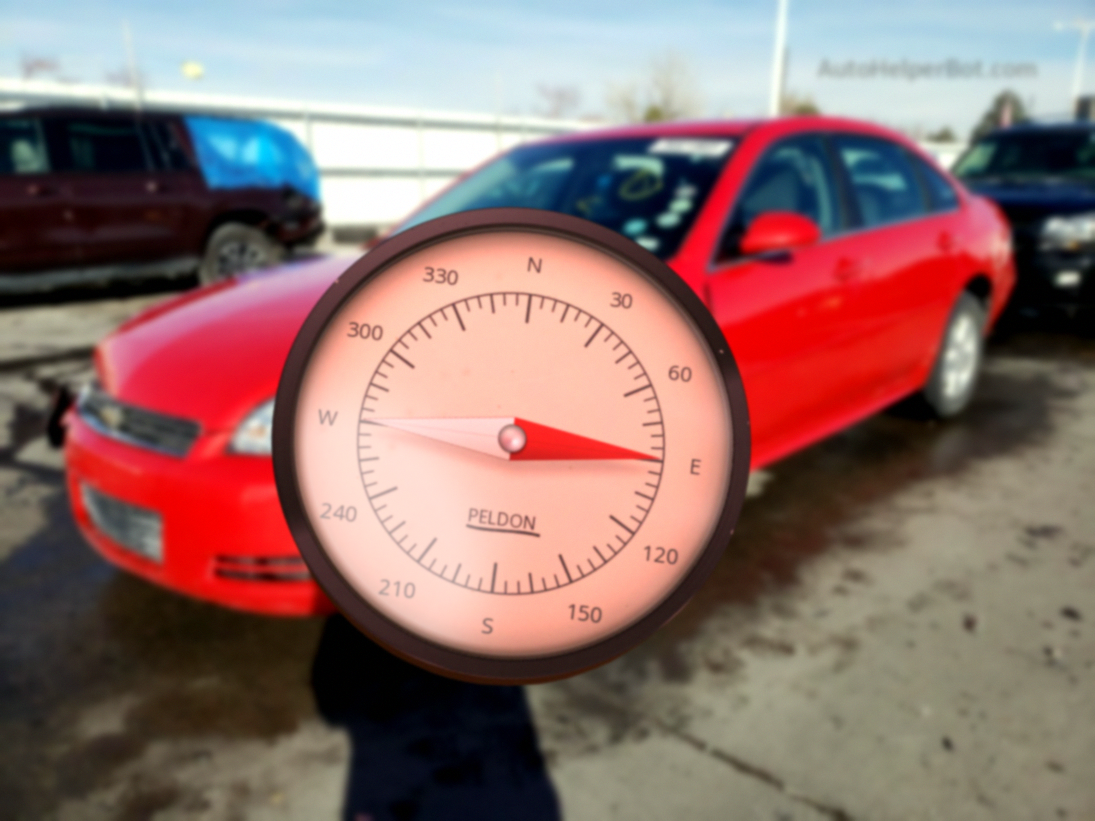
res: 90; °
